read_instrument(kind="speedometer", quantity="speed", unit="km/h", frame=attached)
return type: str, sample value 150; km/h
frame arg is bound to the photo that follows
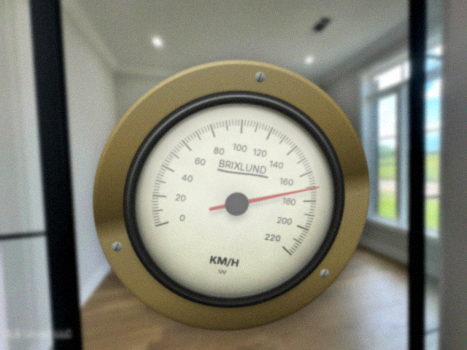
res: 170; km/h
